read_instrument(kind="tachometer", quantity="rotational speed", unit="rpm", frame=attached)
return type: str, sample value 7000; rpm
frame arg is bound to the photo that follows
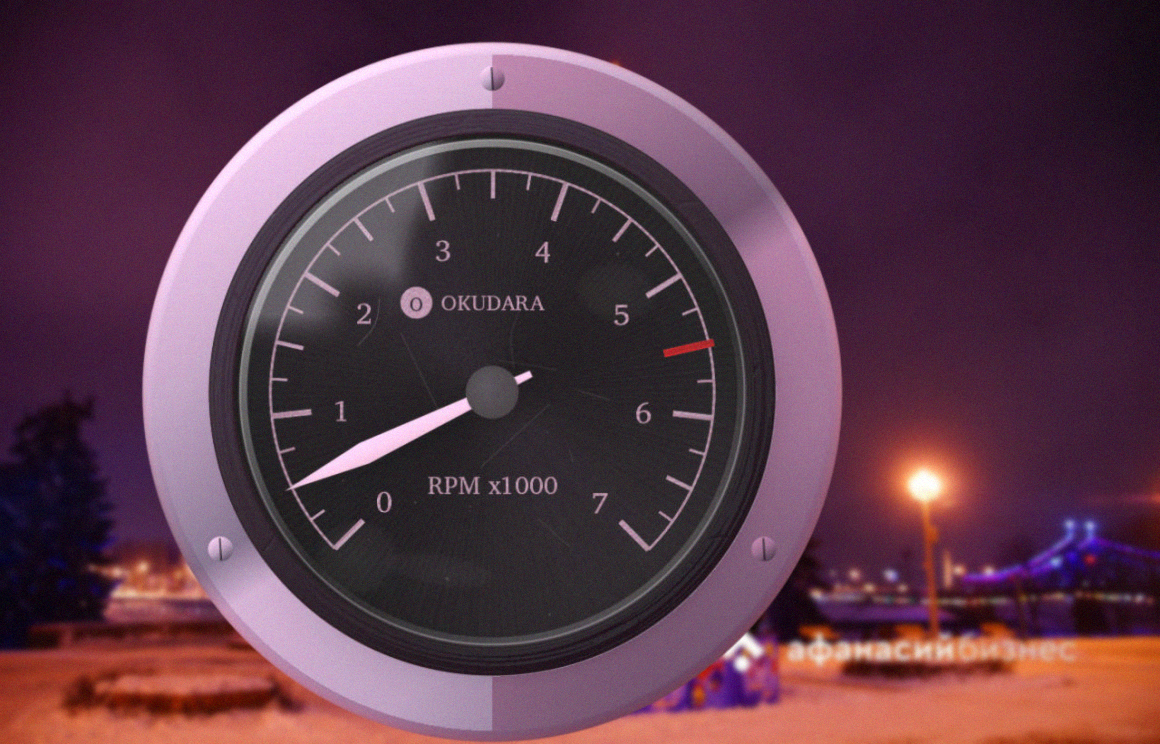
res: 500; rpm
